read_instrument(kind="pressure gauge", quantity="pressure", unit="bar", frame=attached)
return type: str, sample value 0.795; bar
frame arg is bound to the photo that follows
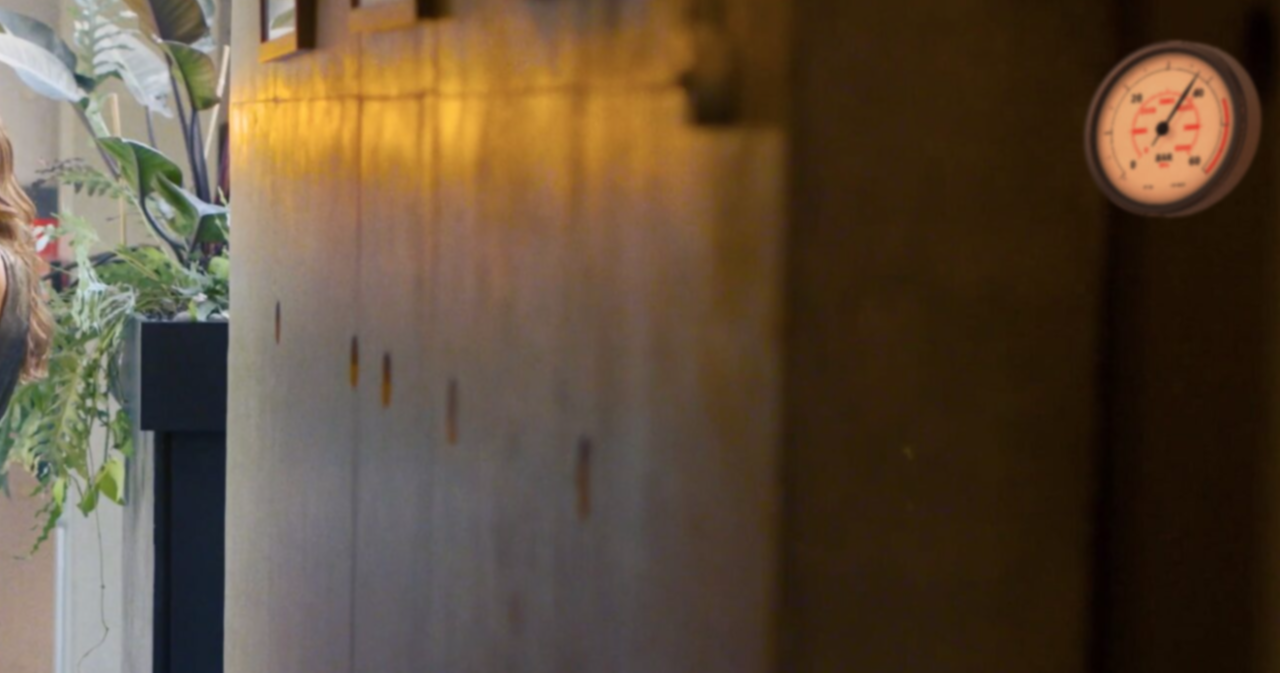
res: 37.5; bar
